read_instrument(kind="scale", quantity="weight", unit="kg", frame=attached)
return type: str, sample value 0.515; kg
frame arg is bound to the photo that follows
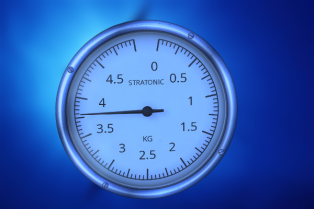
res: 3.8; kg
